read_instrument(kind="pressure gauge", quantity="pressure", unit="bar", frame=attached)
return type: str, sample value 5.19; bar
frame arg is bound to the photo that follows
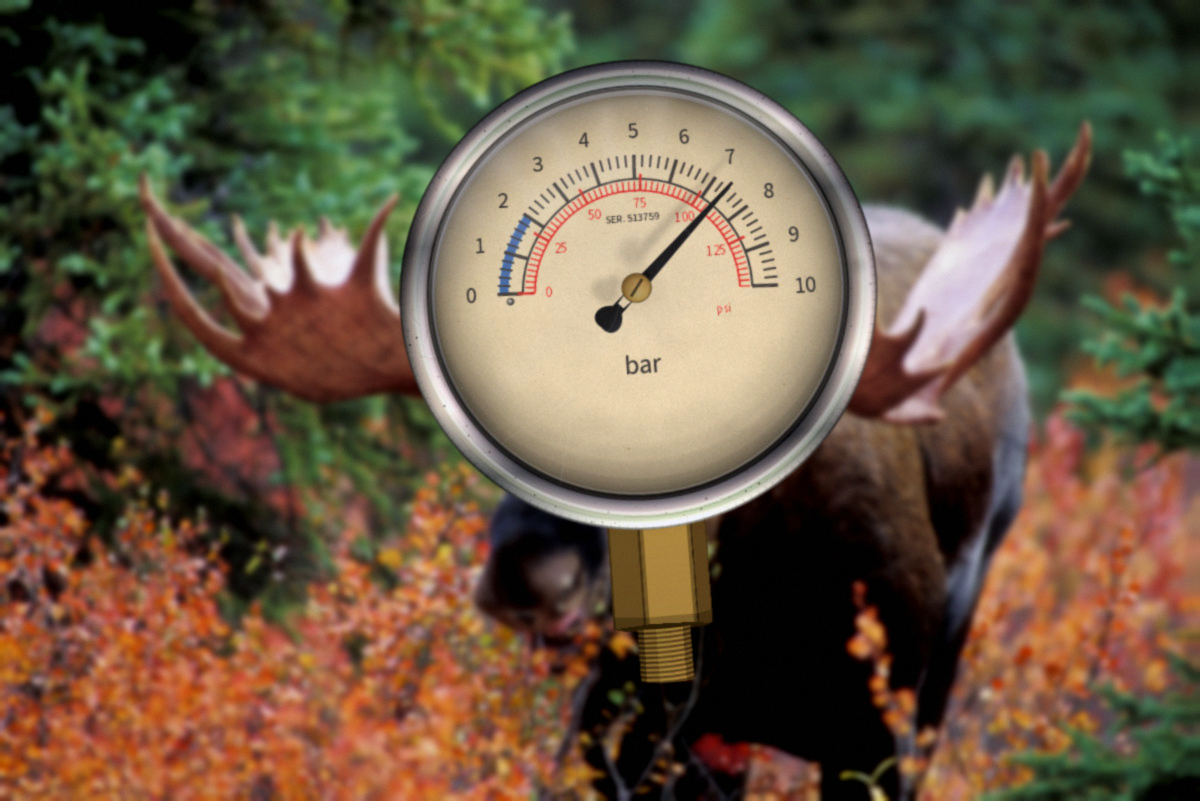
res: 7.4; bar
